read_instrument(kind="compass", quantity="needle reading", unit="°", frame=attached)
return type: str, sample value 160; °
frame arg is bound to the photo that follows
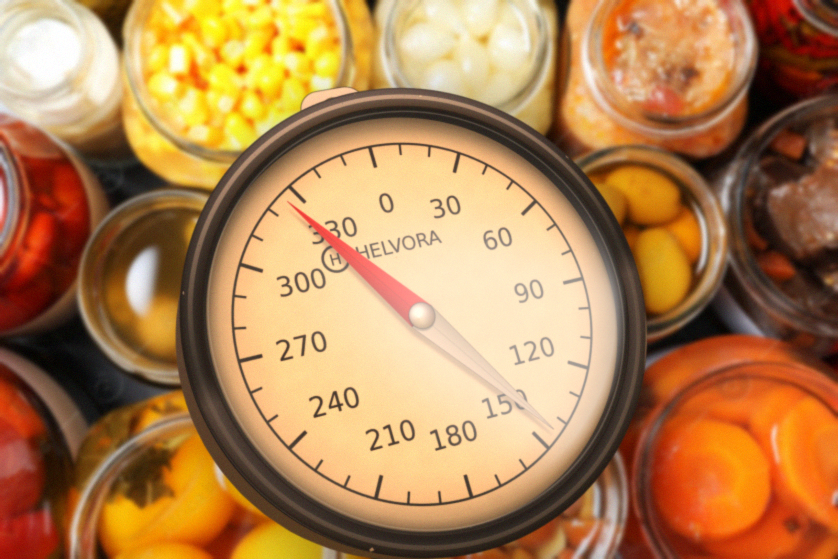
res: 325; °
